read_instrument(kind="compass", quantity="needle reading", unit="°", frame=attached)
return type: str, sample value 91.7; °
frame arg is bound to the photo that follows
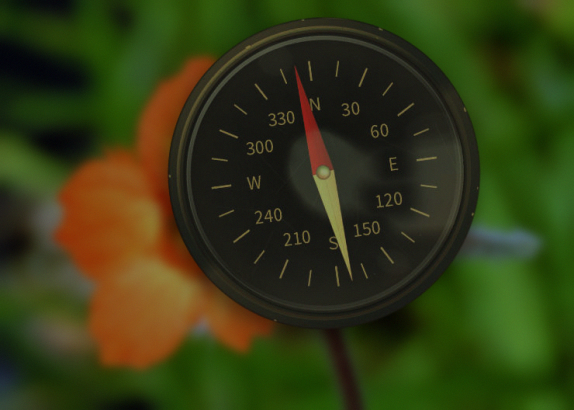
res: 352.5; °
